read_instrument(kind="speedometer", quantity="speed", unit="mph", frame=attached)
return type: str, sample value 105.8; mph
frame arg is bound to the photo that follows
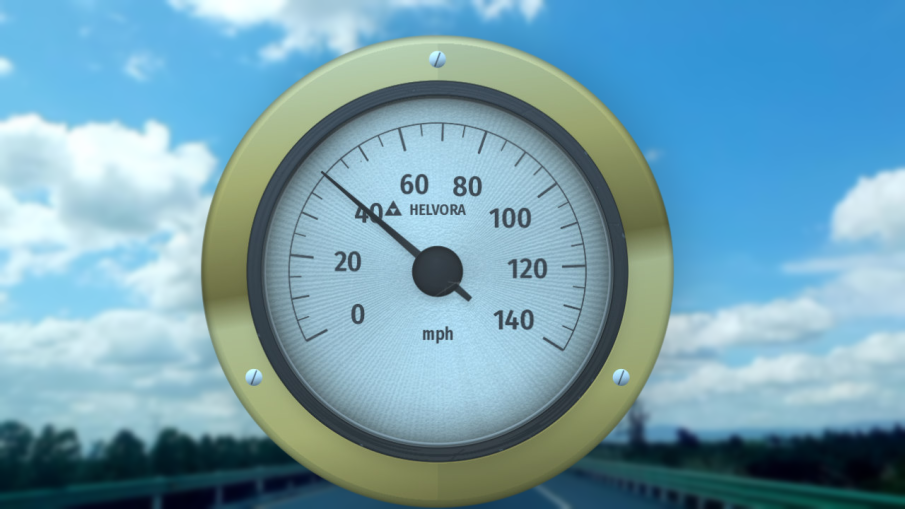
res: 40; mph
